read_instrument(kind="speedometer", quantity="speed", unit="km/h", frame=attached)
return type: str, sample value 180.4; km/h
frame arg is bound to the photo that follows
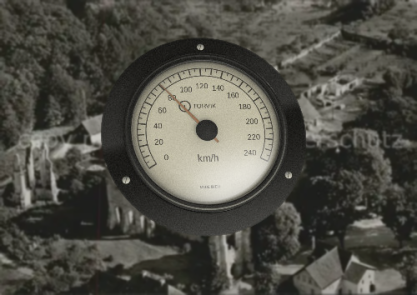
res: 80; km/h
